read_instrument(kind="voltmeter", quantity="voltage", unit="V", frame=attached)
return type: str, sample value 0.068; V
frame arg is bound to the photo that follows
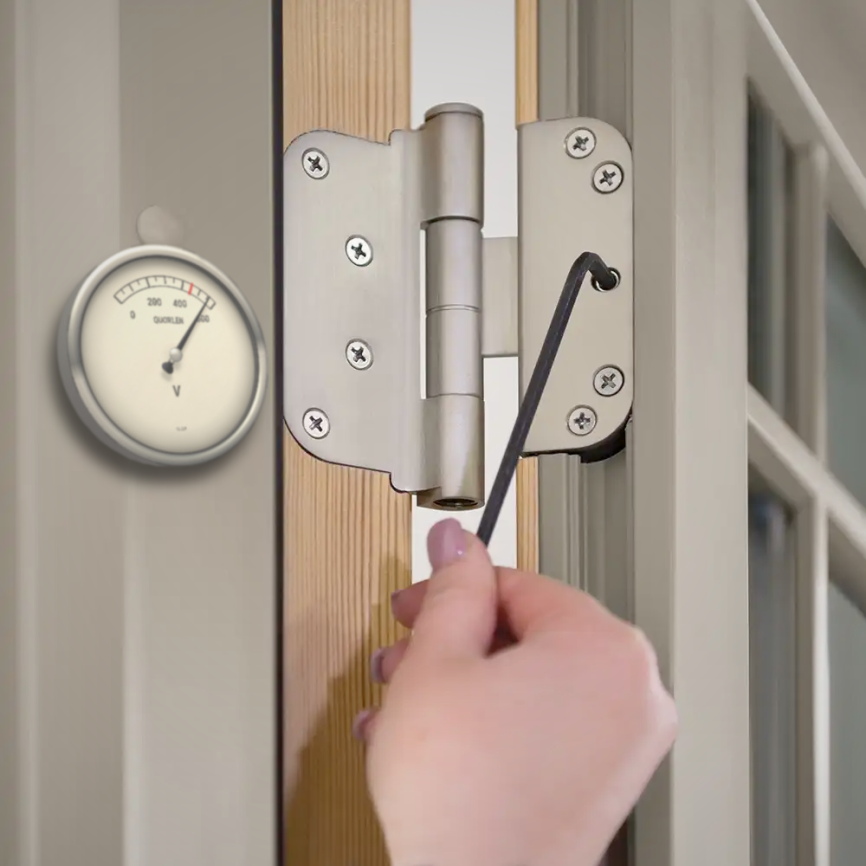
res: 550; V
